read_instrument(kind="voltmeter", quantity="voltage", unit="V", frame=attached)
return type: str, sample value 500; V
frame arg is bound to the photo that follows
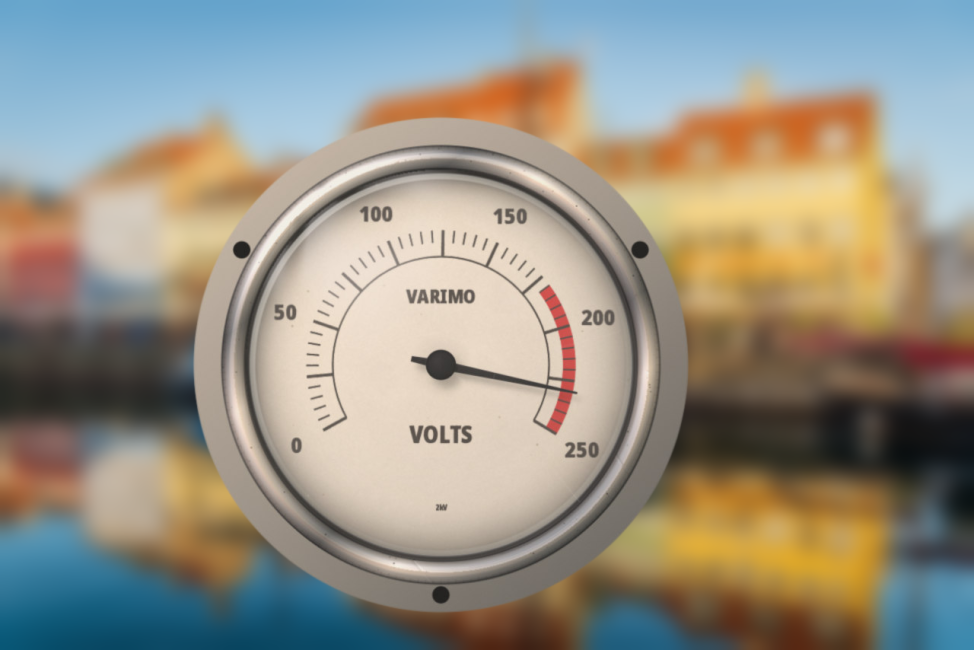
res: 230; V
